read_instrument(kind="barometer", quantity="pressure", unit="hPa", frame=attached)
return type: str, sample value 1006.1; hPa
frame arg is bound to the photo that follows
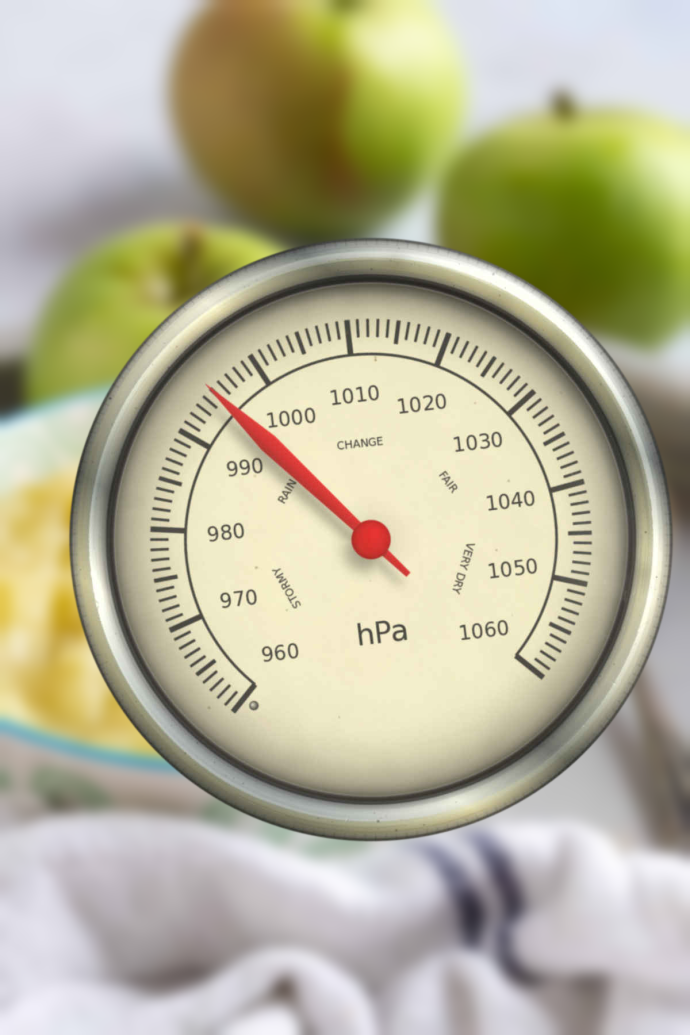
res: 995; hPa
